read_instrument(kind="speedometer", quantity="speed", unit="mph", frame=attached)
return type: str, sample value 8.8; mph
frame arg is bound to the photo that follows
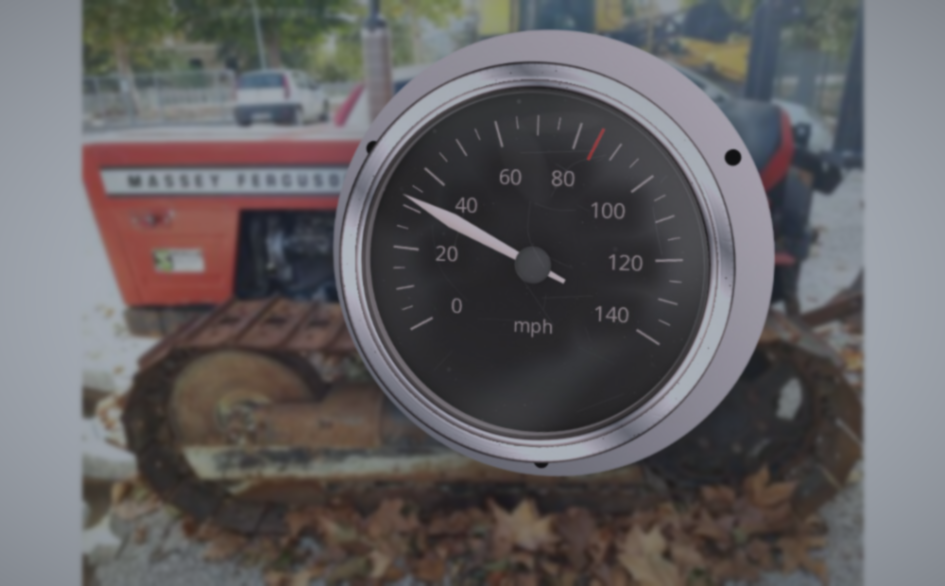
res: 32.5; mph
